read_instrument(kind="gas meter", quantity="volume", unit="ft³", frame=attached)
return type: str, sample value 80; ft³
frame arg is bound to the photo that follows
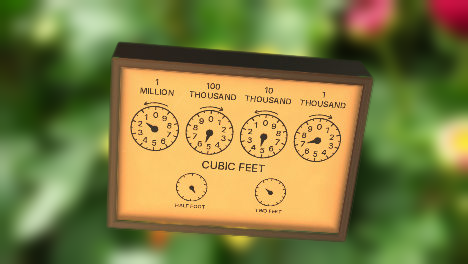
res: 154700; ft³
